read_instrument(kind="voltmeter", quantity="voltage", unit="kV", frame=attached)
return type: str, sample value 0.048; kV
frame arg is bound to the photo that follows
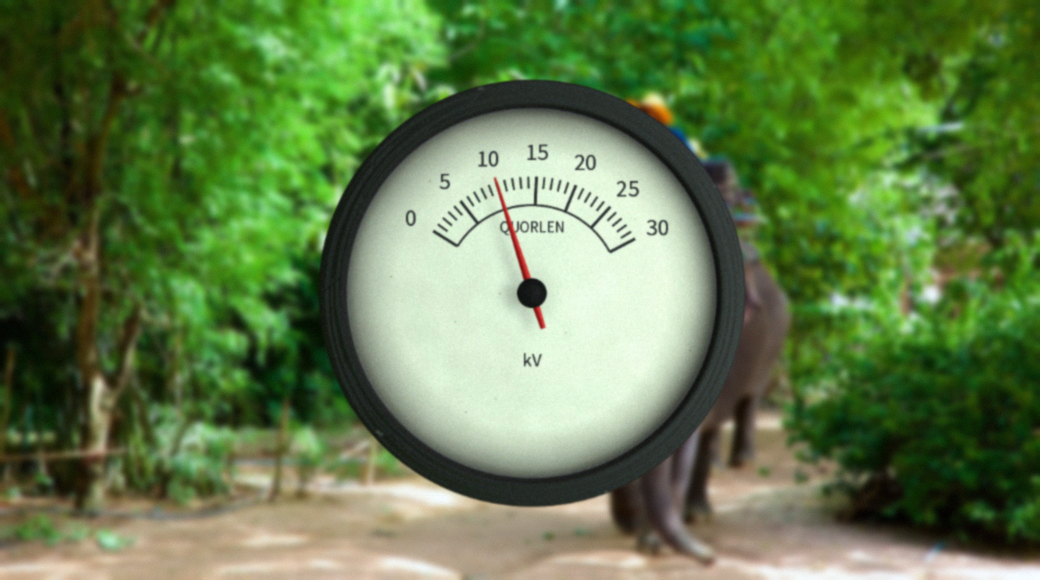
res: 10; kV
